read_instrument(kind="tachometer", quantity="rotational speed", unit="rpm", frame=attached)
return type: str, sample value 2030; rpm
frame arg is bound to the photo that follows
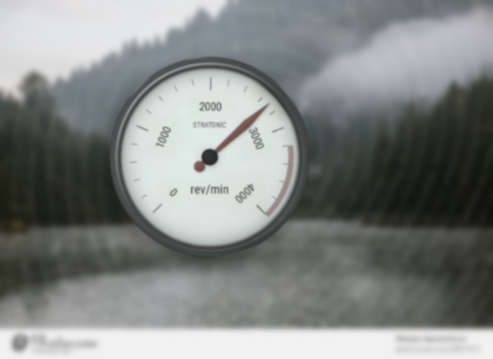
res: 2700; rpm
